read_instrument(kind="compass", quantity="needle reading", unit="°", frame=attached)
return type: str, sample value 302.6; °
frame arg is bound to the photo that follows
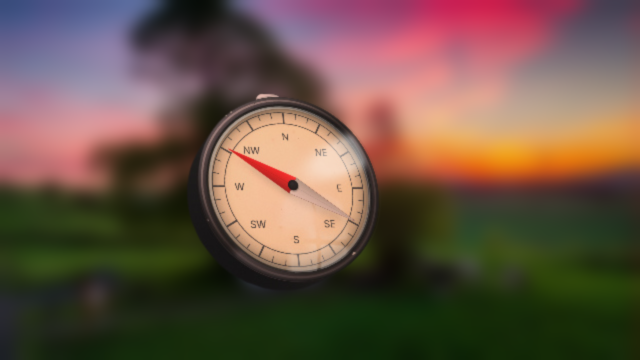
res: 300; °
